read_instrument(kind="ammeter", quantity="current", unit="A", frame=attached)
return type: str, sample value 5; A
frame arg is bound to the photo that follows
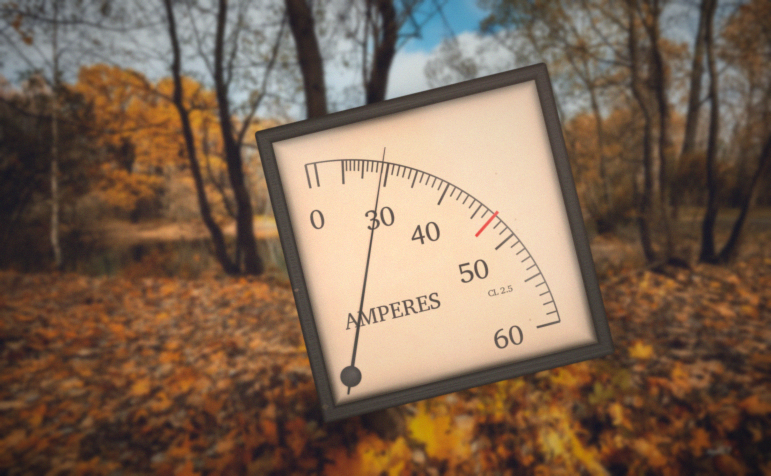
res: 29; A
